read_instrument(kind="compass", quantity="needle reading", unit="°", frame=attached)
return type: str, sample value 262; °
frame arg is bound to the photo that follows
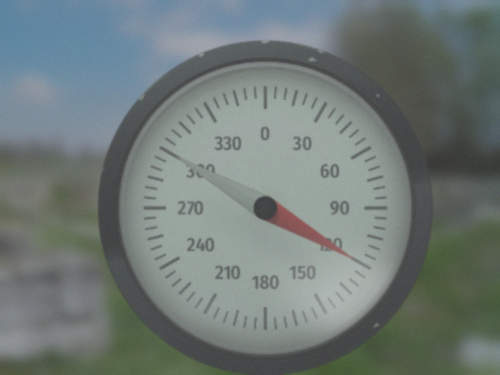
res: 120; °
